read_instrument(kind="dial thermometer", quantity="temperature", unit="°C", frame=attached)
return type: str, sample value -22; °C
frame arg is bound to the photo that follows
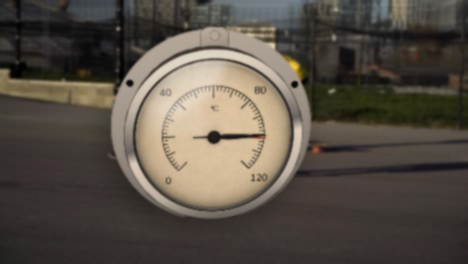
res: 100; °C
